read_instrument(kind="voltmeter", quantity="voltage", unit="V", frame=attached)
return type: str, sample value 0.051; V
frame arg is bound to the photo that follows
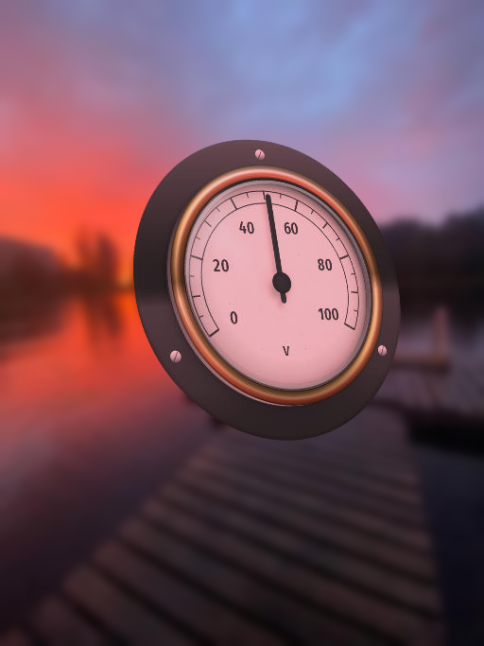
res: 50; V
